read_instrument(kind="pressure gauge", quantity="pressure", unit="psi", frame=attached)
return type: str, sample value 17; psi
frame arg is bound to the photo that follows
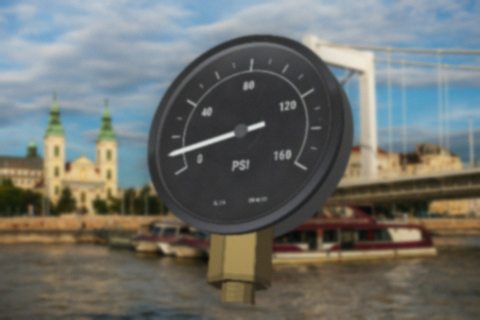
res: 10; psi
